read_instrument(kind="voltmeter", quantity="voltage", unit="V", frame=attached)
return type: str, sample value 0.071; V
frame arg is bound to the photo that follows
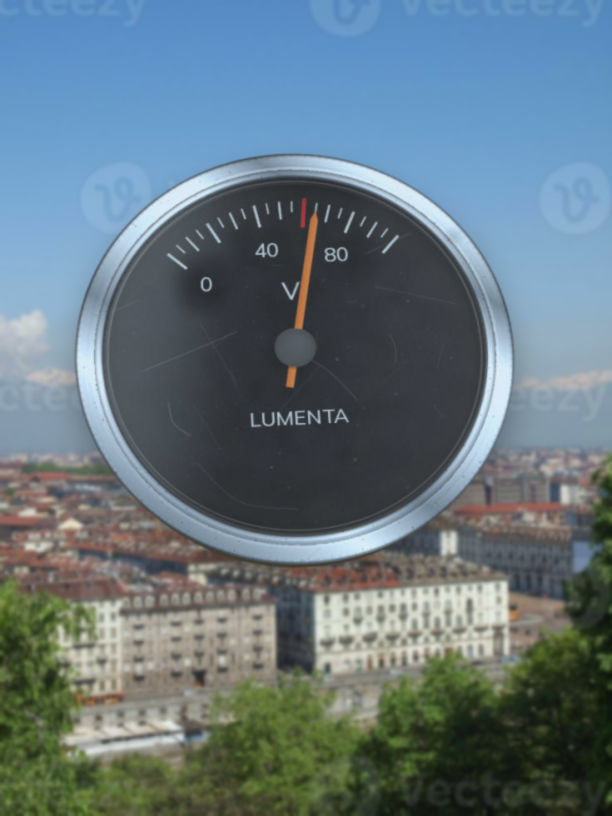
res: 65; V
